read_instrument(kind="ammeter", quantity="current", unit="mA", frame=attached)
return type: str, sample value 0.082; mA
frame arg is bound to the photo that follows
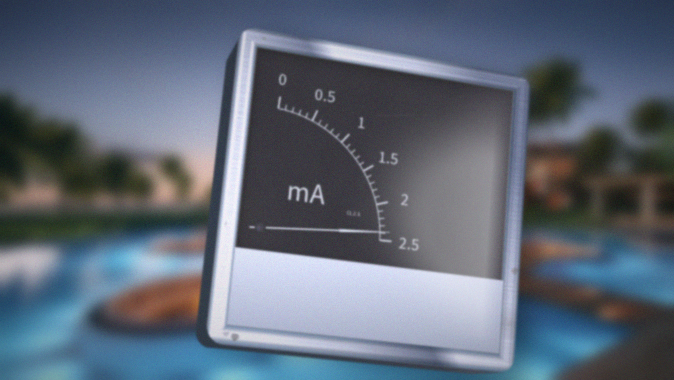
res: 2.4; mA
